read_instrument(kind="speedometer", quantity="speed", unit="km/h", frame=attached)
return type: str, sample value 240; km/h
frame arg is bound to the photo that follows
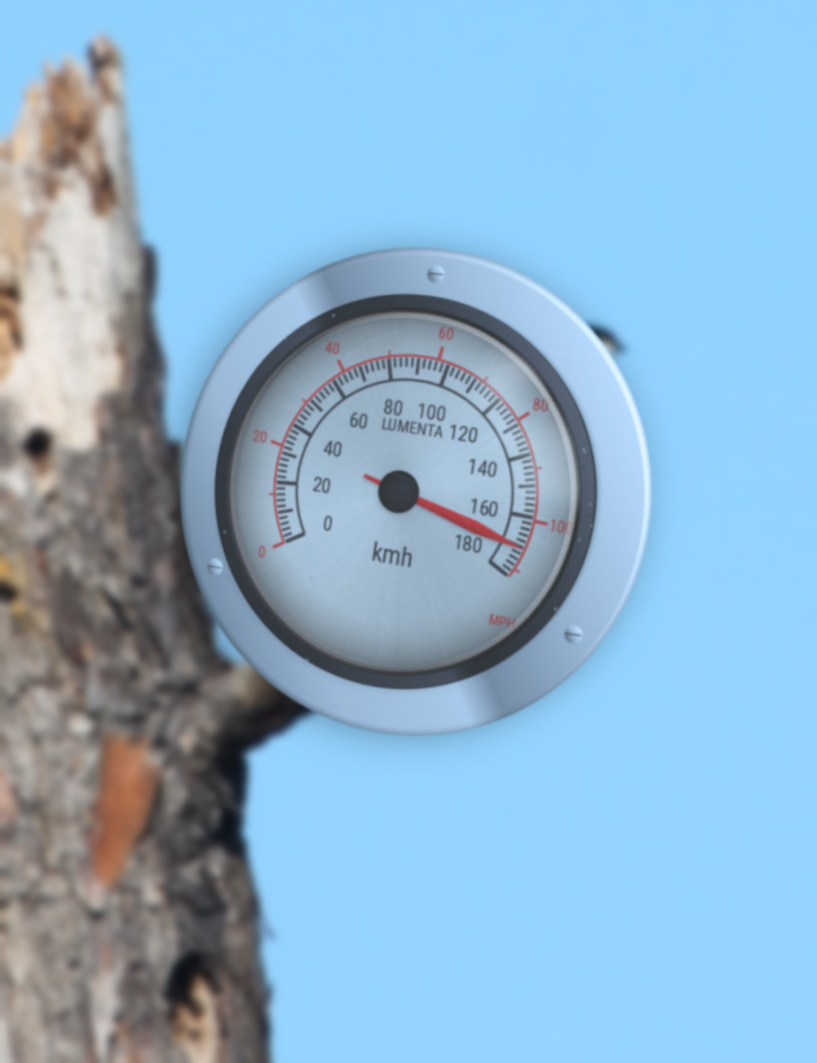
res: 170; km/h
